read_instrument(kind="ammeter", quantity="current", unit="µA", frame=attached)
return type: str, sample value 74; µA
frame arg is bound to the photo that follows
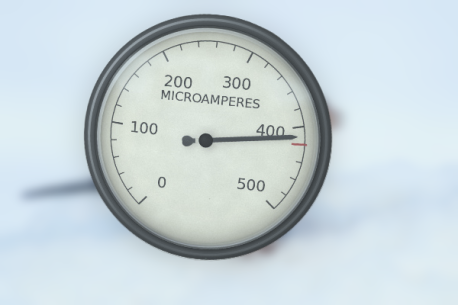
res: 410; µA
